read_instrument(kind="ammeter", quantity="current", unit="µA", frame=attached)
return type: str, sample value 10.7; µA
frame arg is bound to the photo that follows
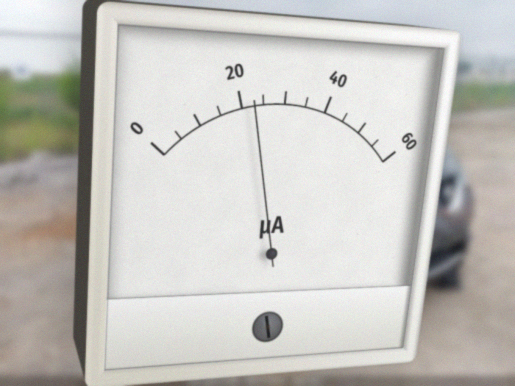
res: 22.5; µA
